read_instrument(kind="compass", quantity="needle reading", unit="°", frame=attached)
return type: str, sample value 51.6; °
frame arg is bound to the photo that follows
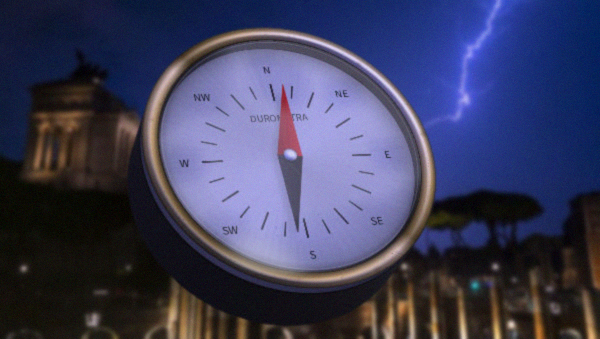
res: 7.5; °
